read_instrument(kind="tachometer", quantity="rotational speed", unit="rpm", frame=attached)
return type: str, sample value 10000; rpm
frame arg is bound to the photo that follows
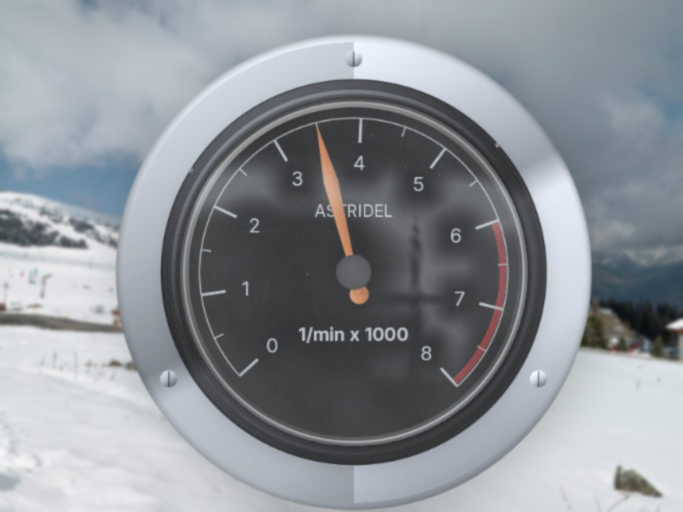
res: 3500; rpm
